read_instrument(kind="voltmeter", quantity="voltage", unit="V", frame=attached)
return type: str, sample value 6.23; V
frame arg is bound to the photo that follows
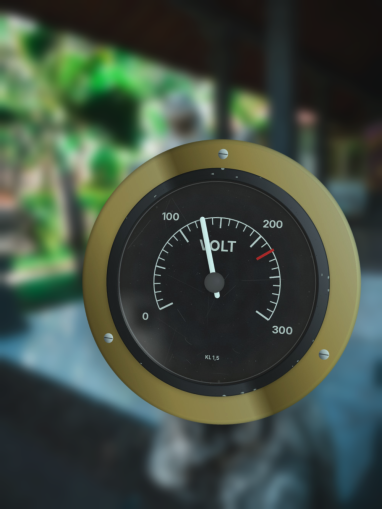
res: 130; V
